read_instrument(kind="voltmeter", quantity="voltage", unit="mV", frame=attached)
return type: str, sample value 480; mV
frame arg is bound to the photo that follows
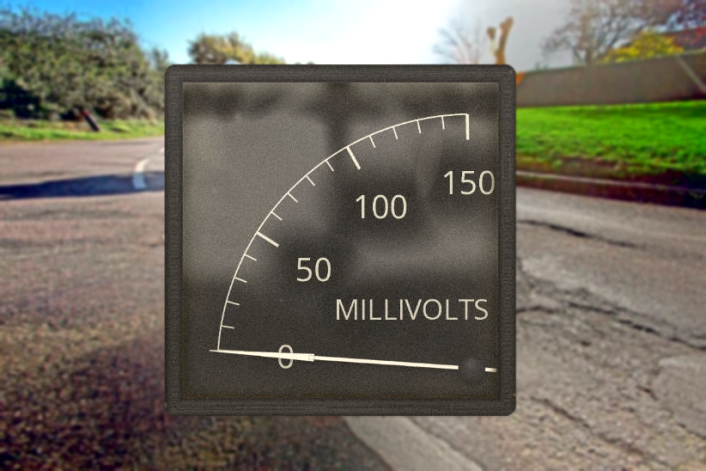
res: 0; mV
